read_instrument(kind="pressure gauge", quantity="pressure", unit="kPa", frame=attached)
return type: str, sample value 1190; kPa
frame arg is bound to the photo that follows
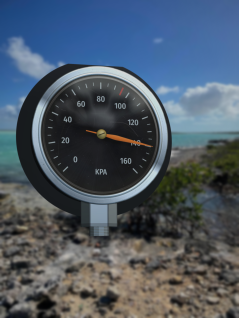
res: 140; kPa
